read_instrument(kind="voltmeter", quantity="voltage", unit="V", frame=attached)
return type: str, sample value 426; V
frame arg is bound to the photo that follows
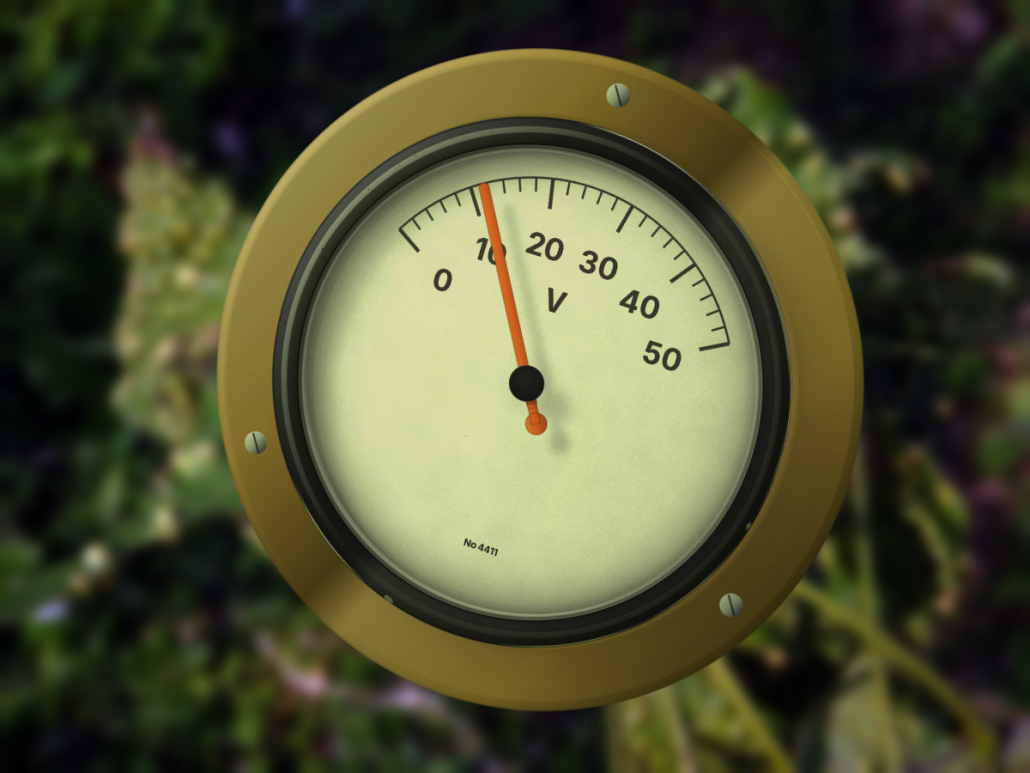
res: 12; V
